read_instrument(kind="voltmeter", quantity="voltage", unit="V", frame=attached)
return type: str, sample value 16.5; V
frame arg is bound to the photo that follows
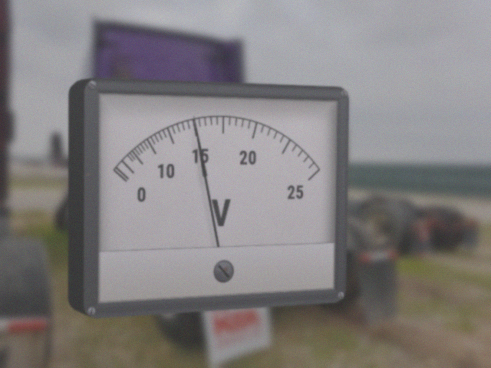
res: 15; V
